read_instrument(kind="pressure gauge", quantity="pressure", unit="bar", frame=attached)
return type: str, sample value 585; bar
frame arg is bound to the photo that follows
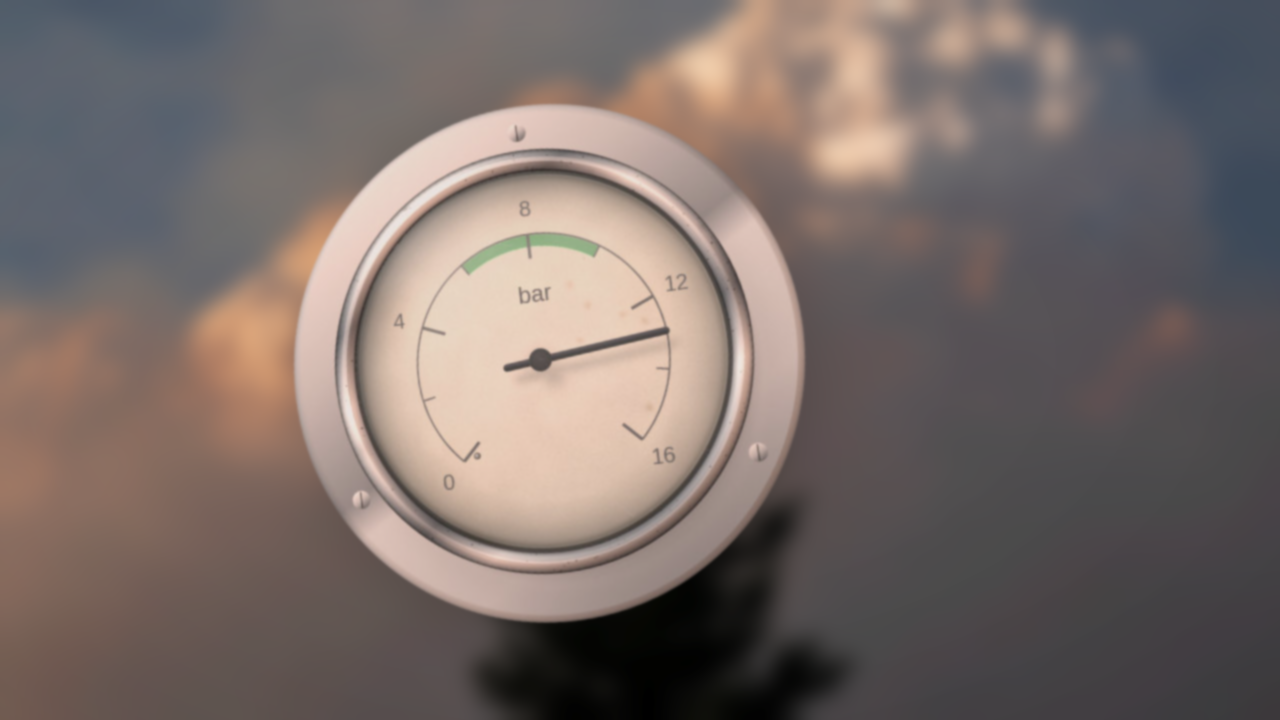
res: 13; bar
